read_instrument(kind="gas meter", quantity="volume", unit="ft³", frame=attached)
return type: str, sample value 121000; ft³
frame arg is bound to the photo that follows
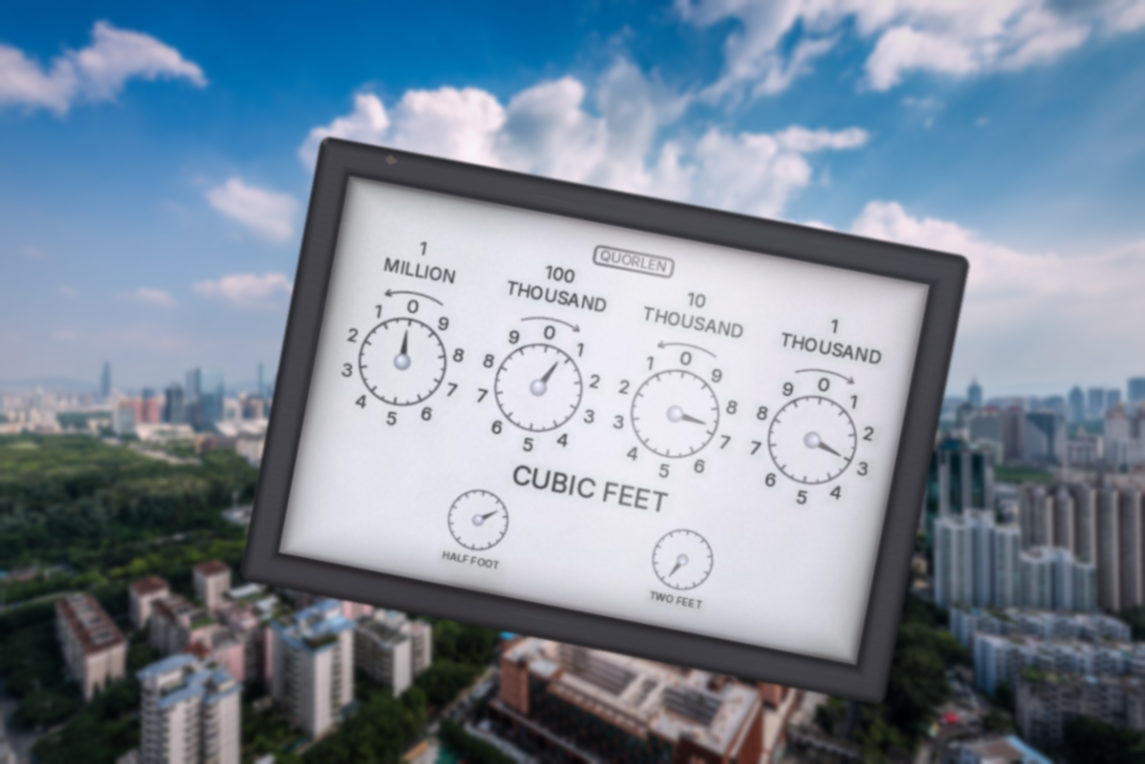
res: 7300; ft³
